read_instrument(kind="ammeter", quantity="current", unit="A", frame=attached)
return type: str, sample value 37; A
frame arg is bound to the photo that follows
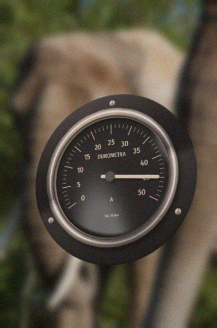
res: 45; A
